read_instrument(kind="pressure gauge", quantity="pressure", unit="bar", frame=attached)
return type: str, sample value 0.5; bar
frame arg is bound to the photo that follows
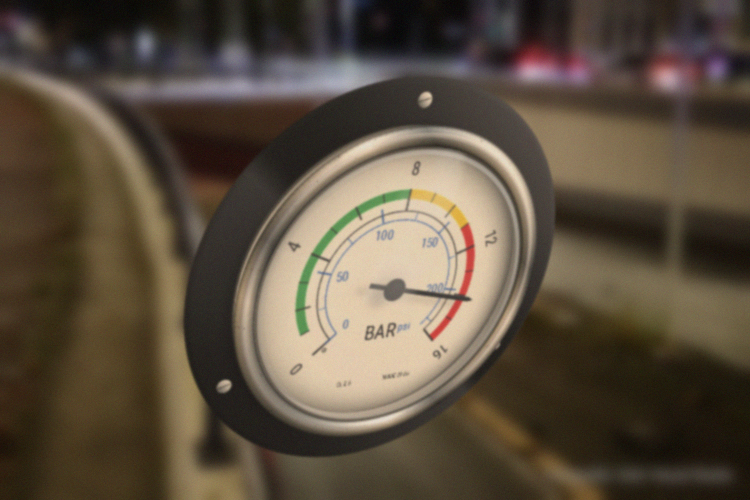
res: 14; bar
